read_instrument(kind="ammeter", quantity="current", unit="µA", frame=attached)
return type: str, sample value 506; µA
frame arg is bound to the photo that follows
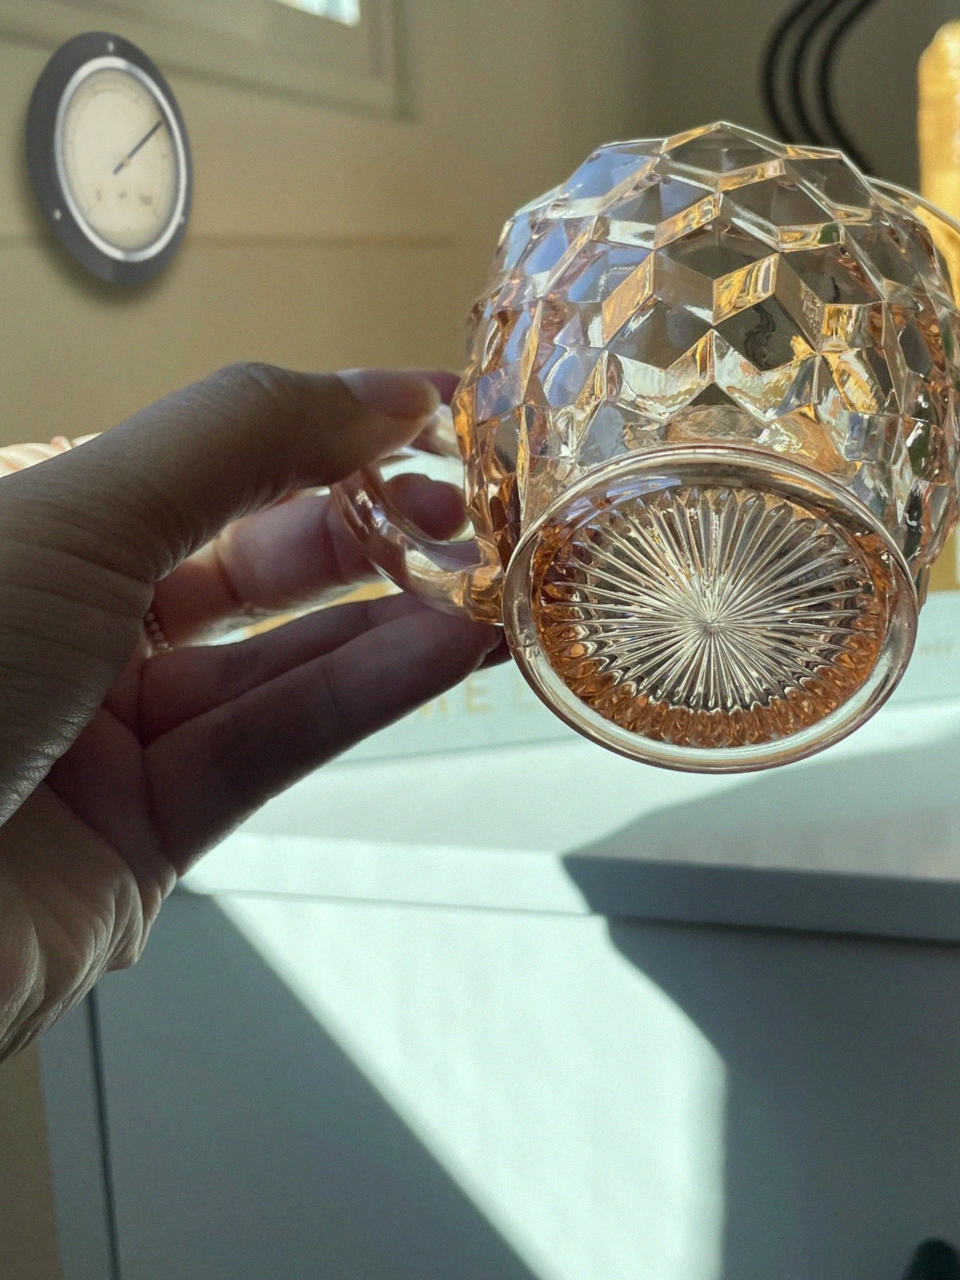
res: 70; µA
